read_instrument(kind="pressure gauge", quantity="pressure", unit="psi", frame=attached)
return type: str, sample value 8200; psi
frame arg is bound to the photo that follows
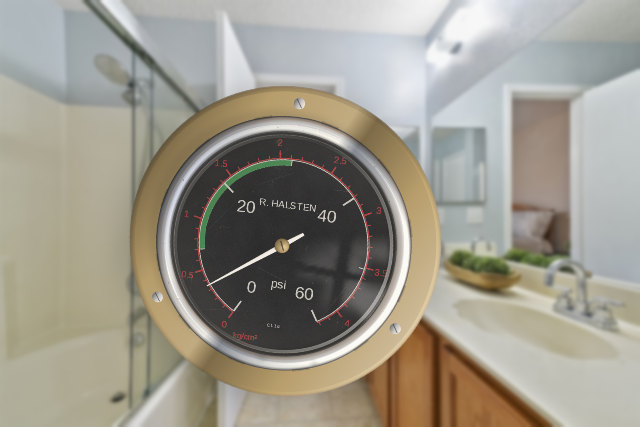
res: 5; psi
